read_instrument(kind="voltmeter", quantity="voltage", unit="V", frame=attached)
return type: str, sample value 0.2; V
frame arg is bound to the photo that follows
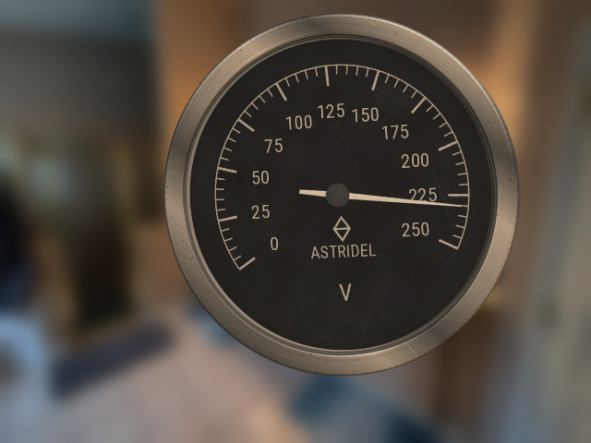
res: 230; V
